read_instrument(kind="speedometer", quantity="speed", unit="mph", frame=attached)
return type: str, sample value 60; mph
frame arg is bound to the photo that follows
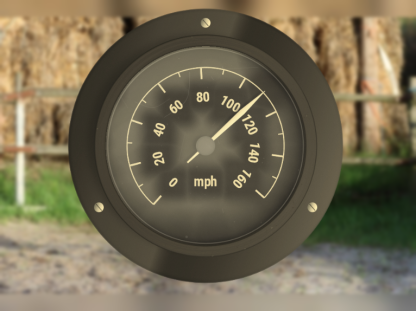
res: 110; mph
